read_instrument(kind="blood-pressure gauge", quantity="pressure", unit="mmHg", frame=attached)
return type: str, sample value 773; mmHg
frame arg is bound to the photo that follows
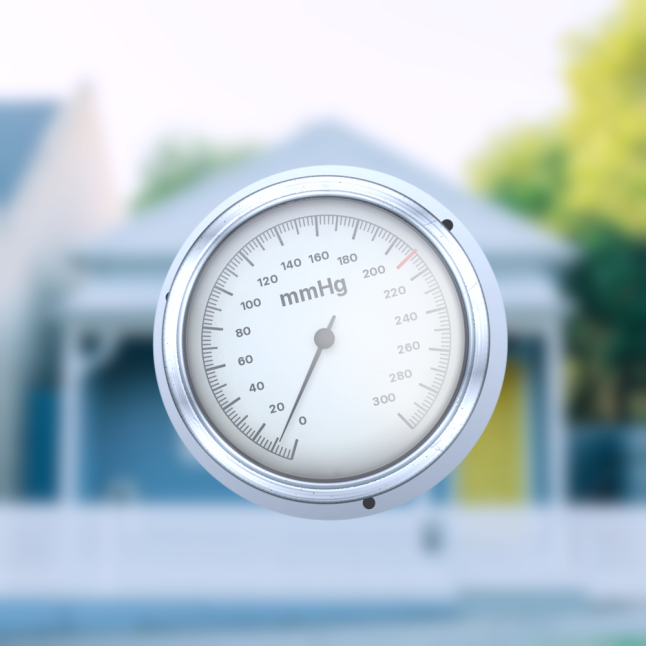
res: 8; mmHg
